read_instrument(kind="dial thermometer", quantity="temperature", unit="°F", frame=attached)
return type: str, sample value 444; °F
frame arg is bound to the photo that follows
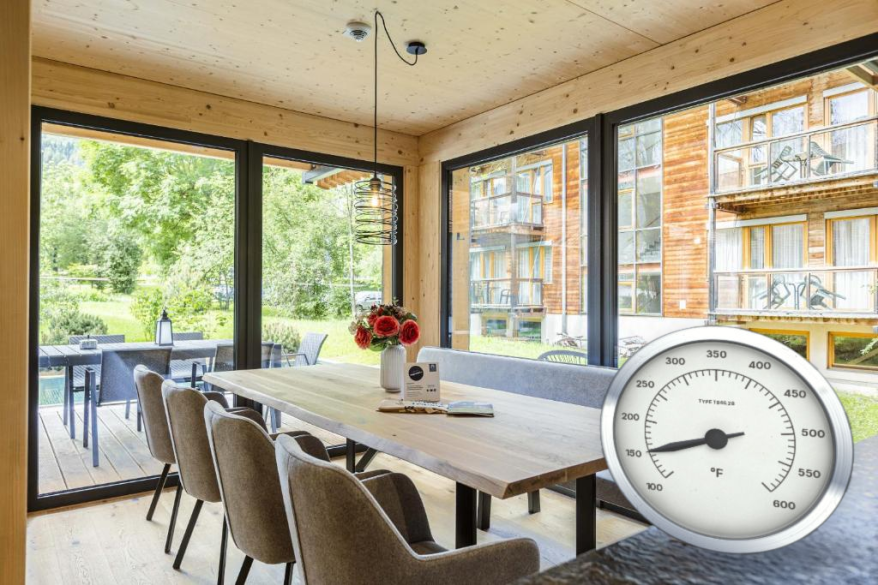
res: 150; °F
